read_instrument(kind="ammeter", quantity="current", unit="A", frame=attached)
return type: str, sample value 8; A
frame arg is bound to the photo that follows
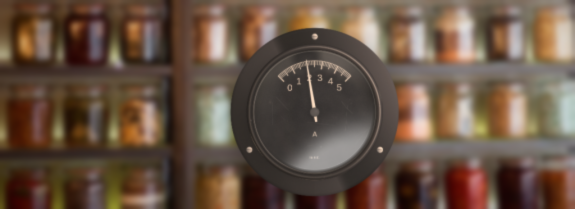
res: 2; A
